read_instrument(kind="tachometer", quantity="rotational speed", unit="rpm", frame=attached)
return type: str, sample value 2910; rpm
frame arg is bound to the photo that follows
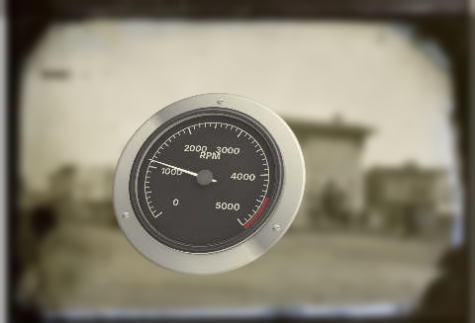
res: 1100; rpm
